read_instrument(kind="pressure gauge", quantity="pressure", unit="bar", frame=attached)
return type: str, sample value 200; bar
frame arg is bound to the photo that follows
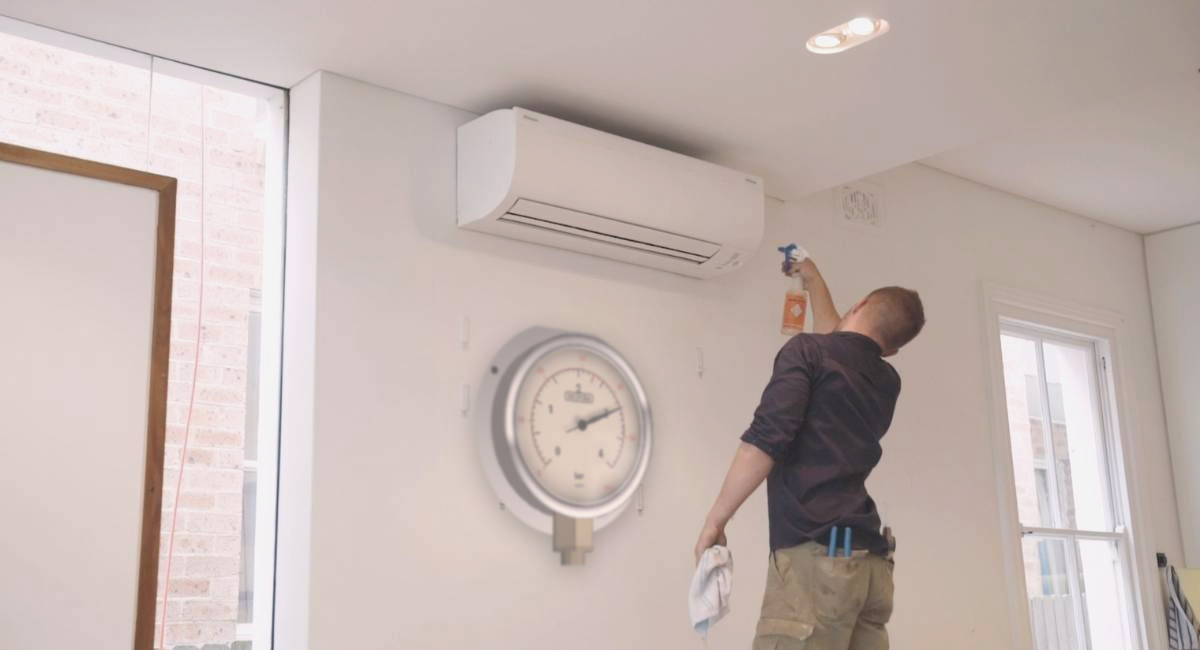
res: 3; bar
